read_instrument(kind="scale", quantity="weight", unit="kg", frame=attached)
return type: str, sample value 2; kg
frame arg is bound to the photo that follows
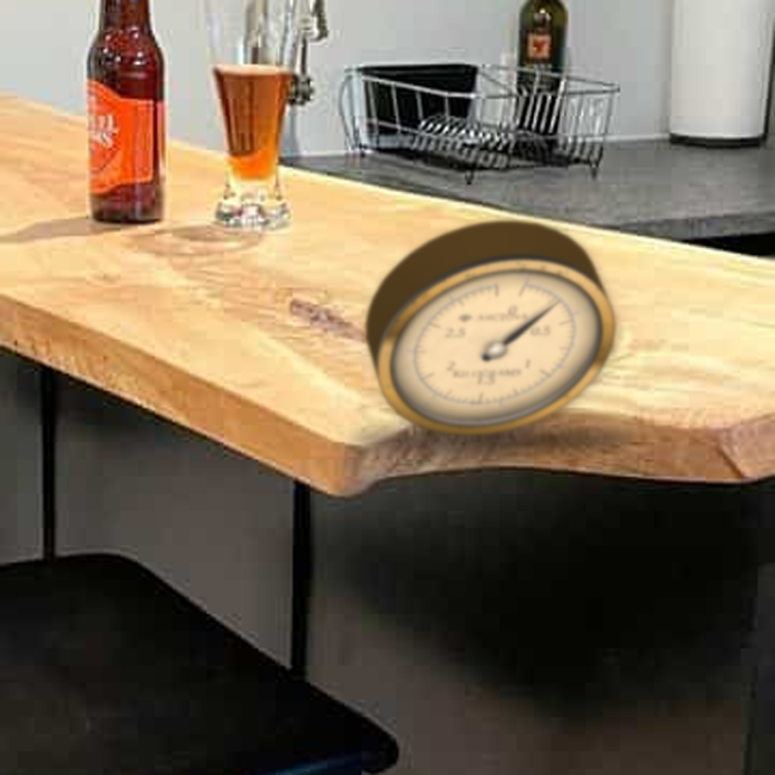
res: 0.25; kg
